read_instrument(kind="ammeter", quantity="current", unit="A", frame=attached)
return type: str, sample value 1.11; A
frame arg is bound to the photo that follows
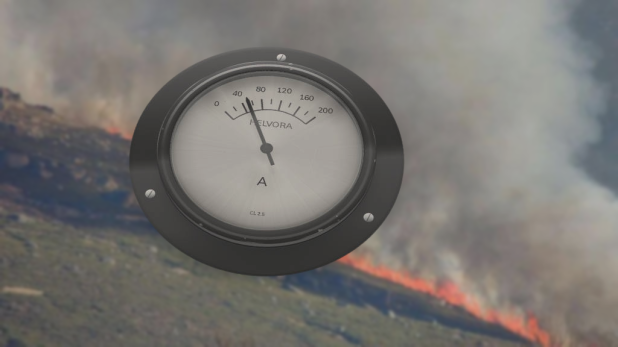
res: 50; A
